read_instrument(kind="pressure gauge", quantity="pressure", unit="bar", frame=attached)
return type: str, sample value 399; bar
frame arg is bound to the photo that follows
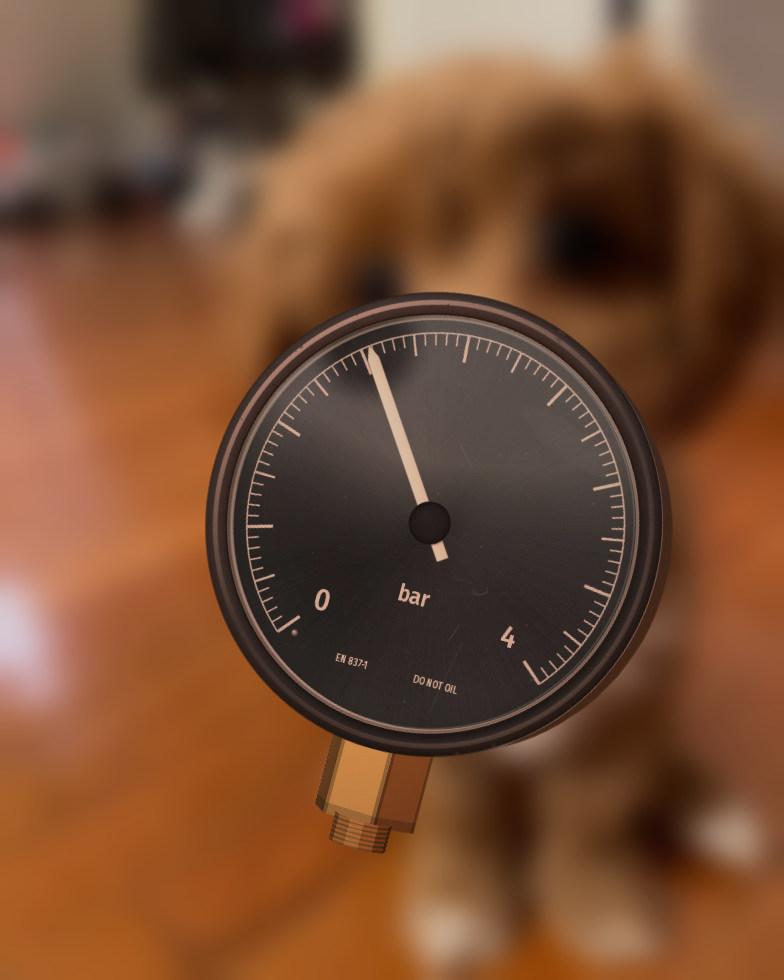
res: 1.55; bar
